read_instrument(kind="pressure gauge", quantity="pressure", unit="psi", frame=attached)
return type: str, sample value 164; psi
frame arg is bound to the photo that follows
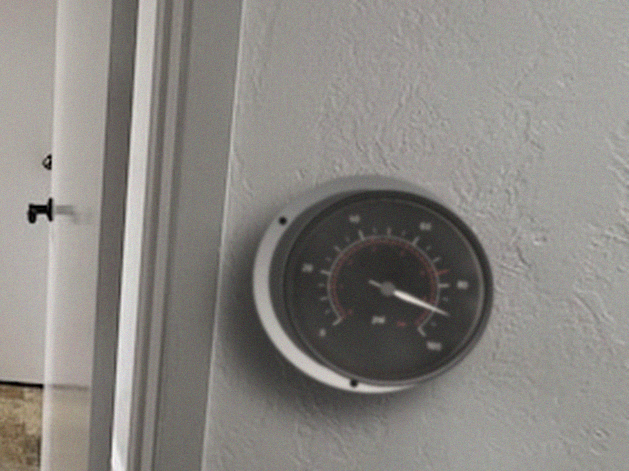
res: 90; psi
